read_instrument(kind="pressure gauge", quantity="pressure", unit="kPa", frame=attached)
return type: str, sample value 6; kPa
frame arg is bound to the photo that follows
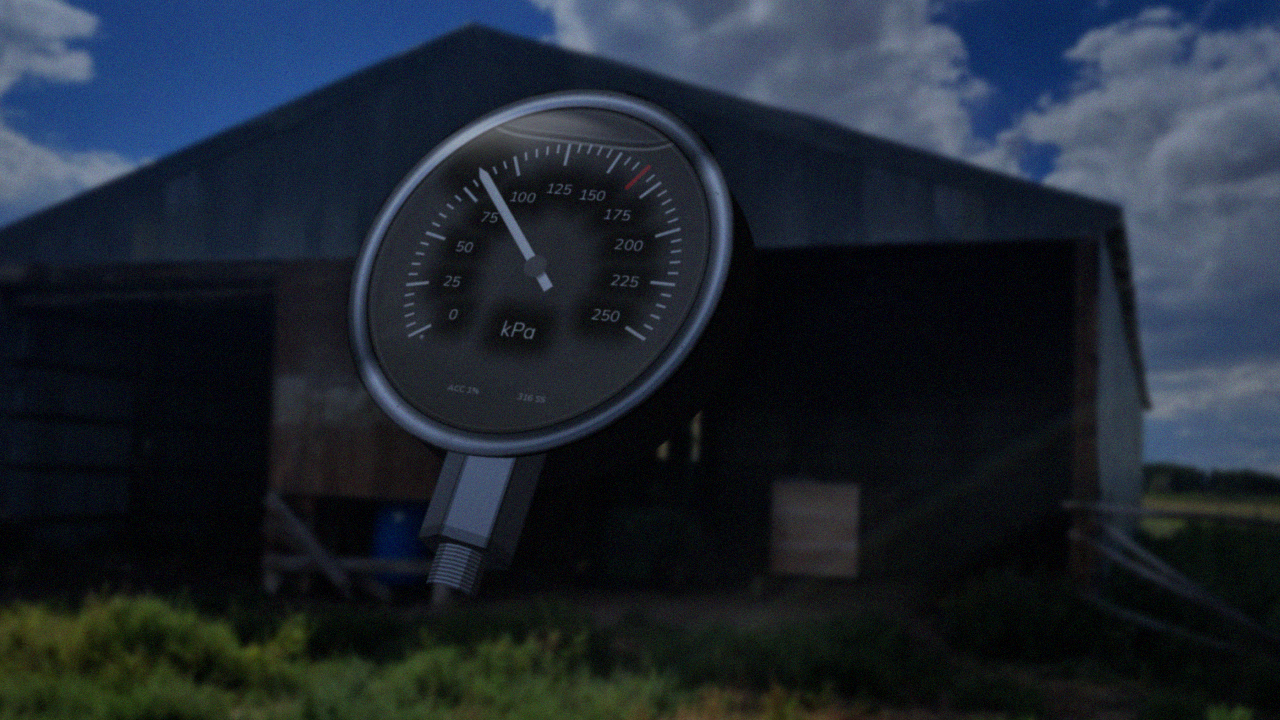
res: 85; kPa
